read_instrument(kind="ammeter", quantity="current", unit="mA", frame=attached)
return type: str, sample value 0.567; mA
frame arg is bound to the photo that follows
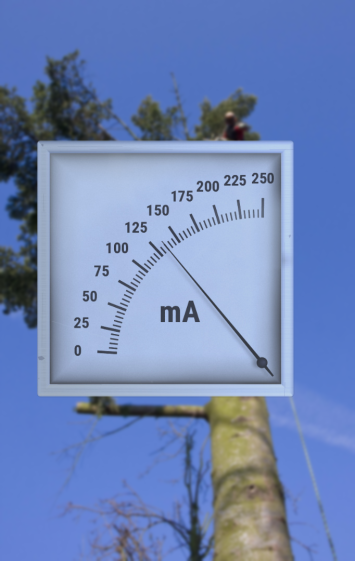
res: 135; mA
